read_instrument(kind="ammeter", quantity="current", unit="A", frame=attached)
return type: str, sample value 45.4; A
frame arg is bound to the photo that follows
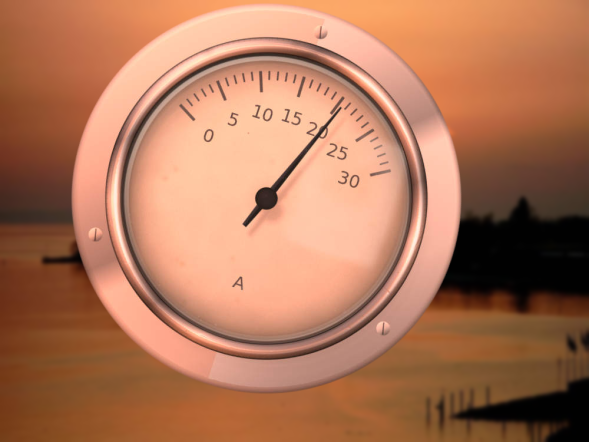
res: 20.5; A
